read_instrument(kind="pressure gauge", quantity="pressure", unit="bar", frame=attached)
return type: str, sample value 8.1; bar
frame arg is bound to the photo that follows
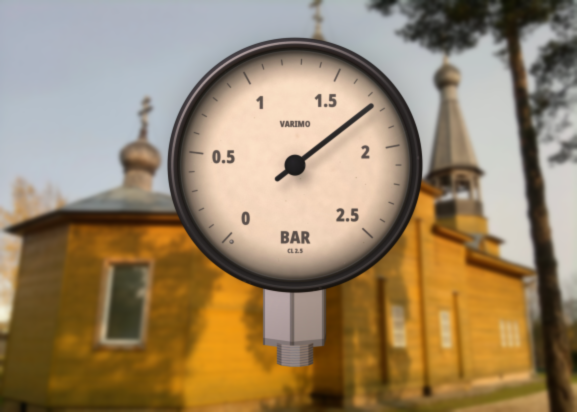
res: 1.75; bar
